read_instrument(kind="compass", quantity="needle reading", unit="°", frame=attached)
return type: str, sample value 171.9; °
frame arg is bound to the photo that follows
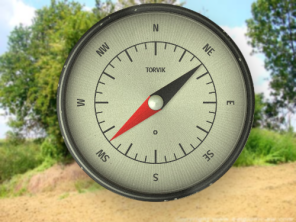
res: 230; °
